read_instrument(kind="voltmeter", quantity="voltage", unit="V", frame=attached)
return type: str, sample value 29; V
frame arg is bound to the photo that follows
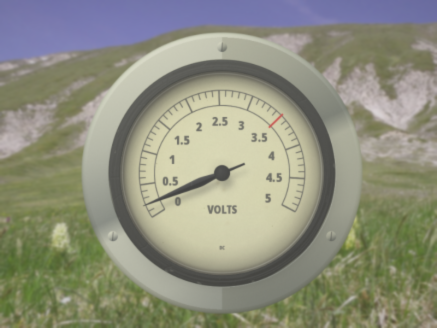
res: 0.2; V
